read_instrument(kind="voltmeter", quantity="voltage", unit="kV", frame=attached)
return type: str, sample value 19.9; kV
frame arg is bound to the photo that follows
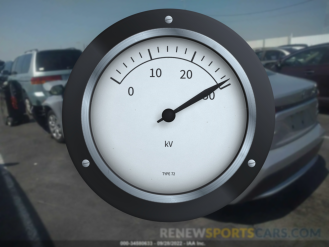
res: 29; kV
